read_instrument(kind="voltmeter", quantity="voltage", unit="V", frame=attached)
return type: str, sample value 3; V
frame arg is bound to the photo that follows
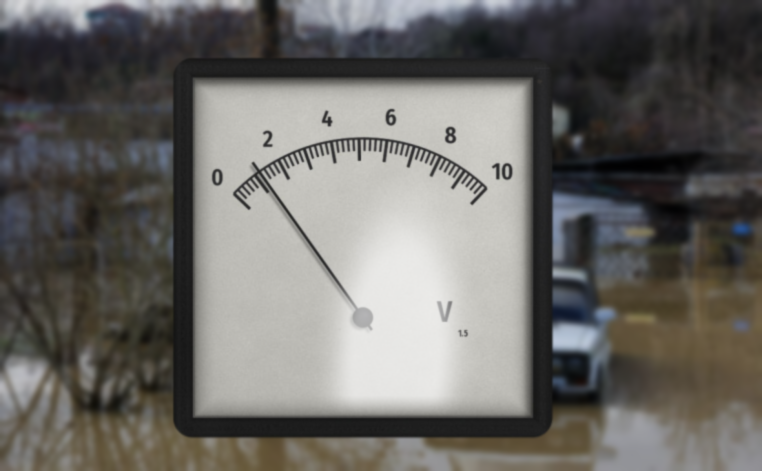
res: 1.2; V
